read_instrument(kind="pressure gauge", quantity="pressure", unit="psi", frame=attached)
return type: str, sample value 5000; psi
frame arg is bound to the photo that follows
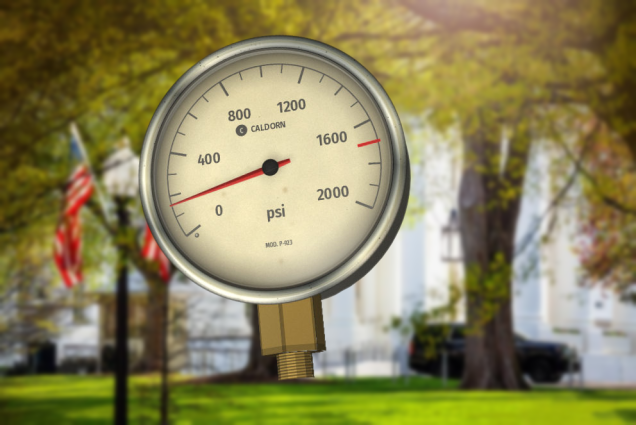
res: 150; psi
